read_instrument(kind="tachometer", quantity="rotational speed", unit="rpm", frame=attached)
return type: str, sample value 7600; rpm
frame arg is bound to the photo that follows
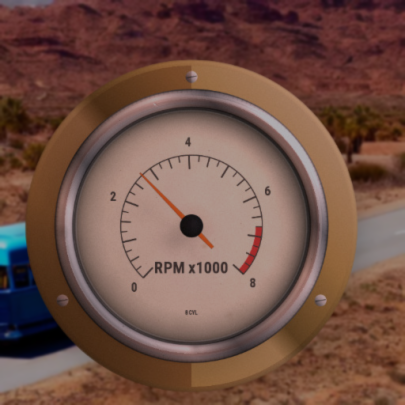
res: 2750; rpm
